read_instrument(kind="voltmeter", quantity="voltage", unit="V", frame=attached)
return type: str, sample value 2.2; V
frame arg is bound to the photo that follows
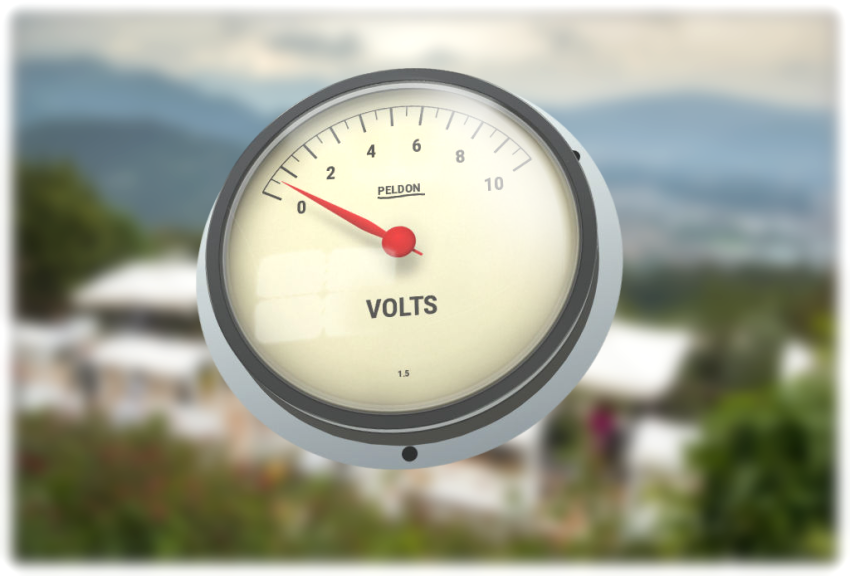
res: 0.5; V
